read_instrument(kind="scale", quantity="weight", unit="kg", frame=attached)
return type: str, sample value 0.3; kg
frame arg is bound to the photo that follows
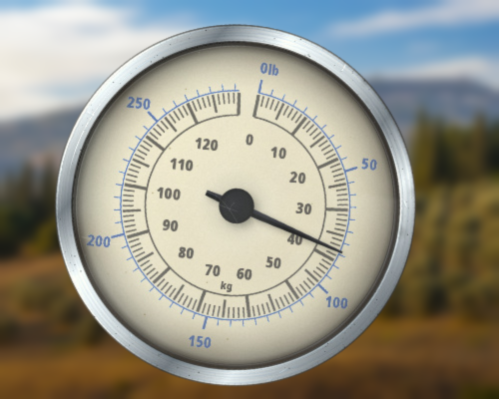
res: 38; kg
